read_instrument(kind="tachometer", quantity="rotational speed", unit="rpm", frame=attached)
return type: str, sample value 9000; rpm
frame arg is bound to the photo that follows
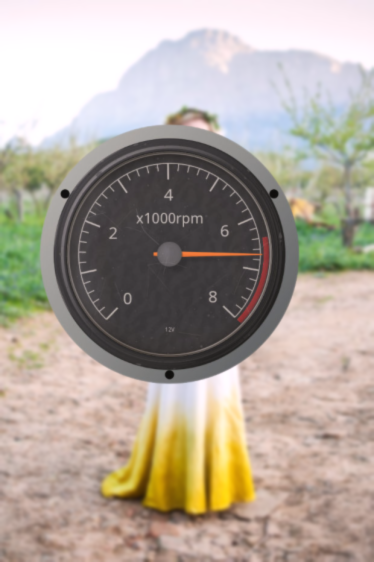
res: 6700; rpm
